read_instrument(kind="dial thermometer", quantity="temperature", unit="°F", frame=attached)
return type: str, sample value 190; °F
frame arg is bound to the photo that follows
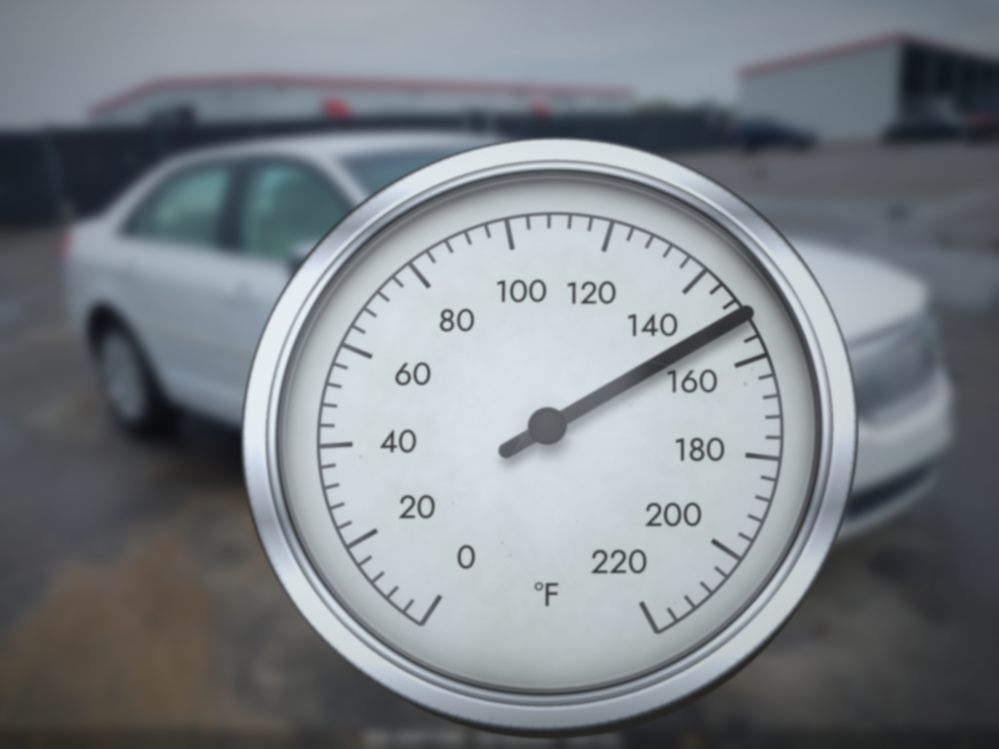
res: 152; °F
